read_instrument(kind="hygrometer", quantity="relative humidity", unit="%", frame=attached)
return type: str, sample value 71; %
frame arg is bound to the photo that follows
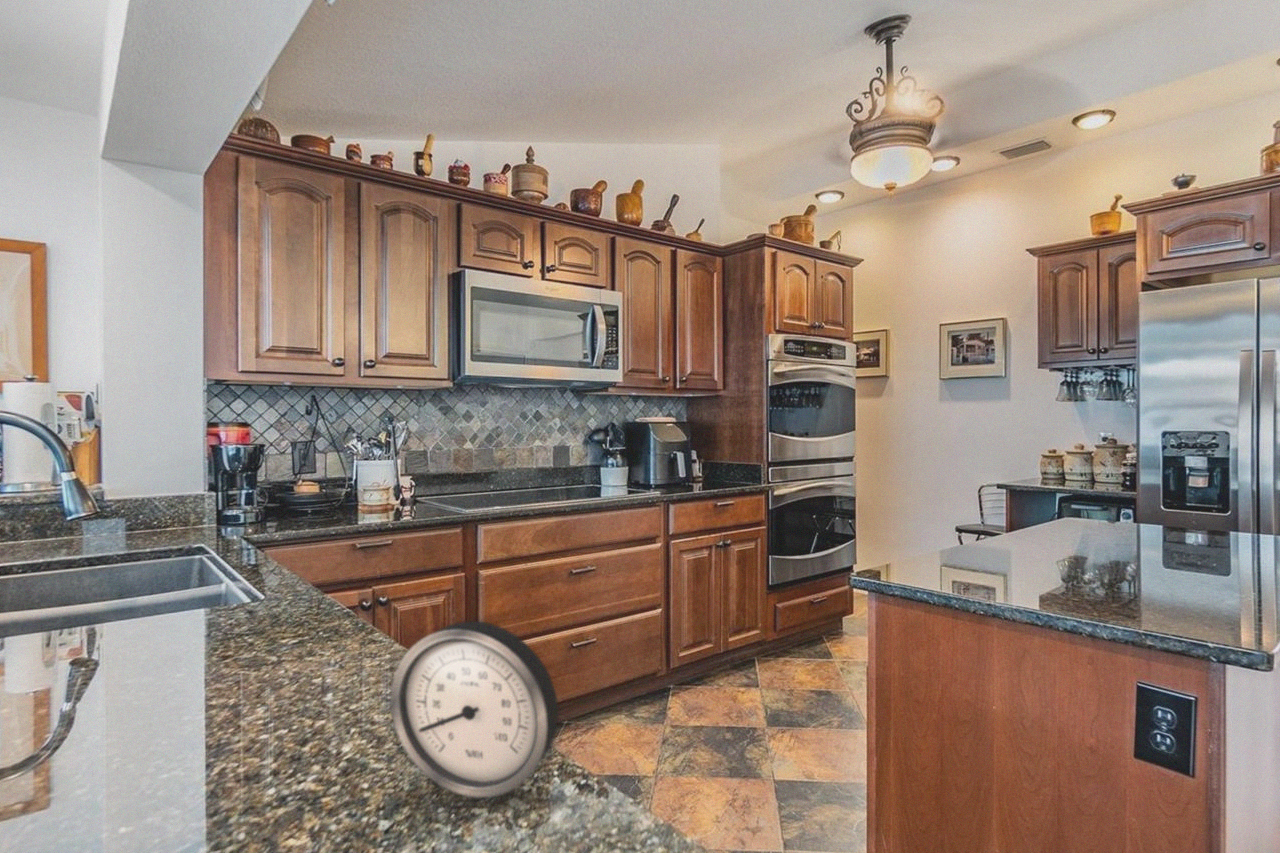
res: 10; %
